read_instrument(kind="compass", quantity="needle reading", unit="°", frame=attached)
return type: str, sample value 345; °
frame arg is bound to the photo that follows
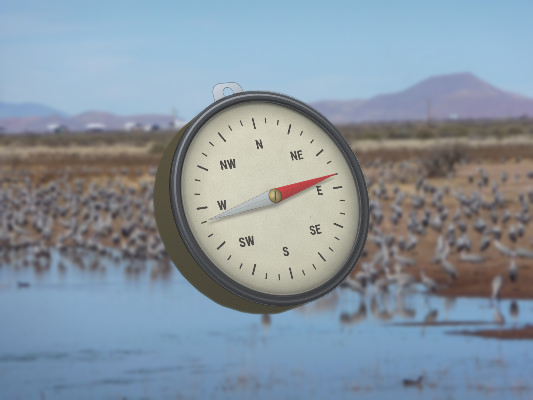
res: 80; °
